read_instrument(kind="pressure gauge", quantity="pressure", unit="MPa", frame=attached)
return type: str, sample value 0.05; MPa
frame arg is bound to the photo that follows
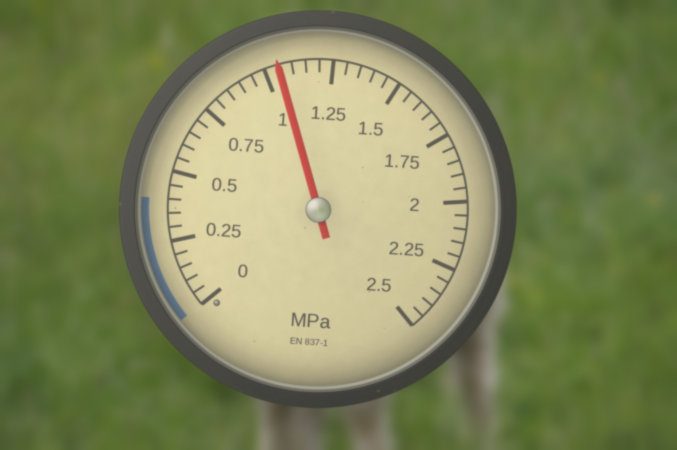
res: 1.05; MPa
